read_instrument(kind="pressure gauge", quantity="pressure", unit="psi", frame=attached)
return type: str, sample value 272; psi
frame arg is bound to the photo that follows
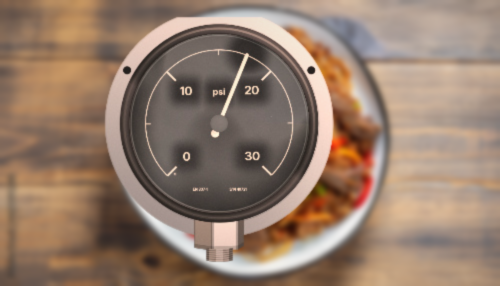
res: 17.5; psi
